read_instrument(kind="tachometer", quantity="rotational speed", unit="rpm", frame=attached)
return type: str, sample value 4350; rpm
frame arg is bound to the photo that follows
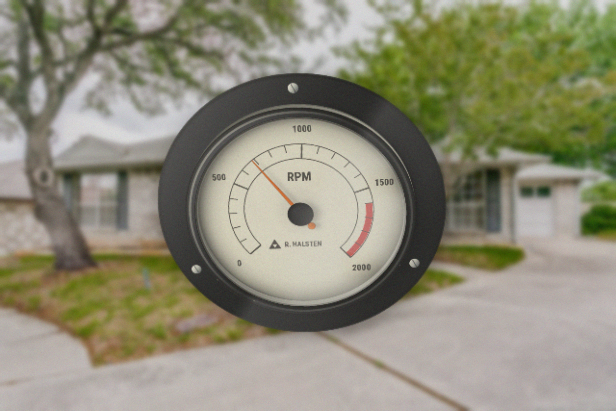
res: 700; rpm
